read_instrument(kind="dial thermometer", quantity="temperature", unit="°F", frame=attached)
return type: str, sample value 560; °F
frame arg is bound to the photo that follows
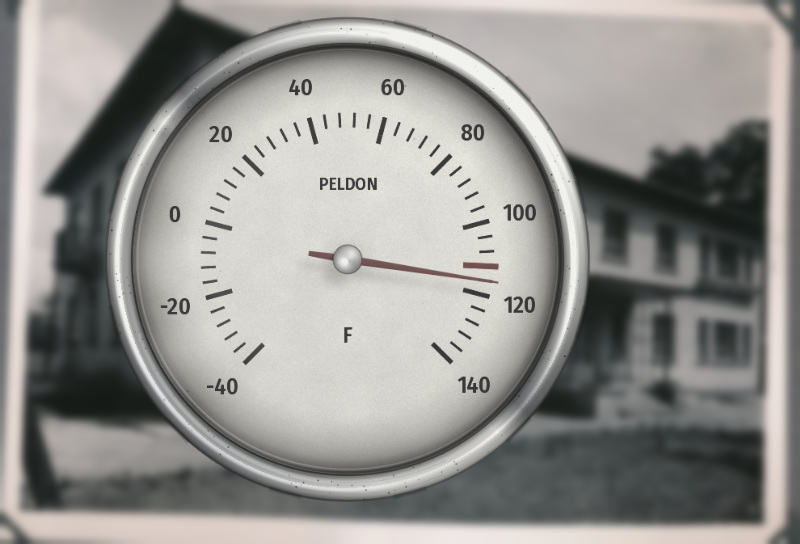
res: 116; °F
